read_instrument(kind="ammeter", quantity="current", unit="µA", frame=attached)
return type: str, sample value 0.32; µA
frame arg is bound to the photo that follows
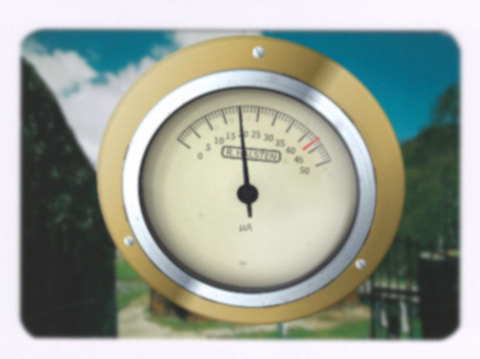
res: 20; µA
